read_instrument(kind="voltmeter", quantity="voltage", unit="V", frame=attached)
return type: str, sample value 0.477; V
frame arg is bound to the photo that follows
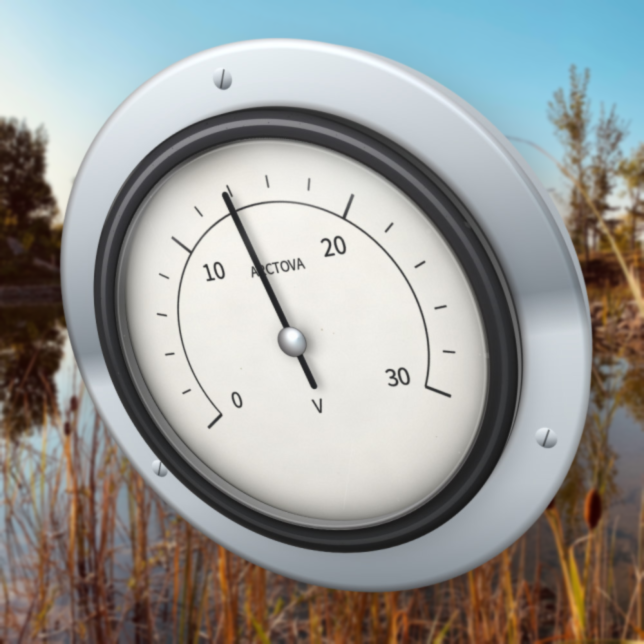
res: 14; V
